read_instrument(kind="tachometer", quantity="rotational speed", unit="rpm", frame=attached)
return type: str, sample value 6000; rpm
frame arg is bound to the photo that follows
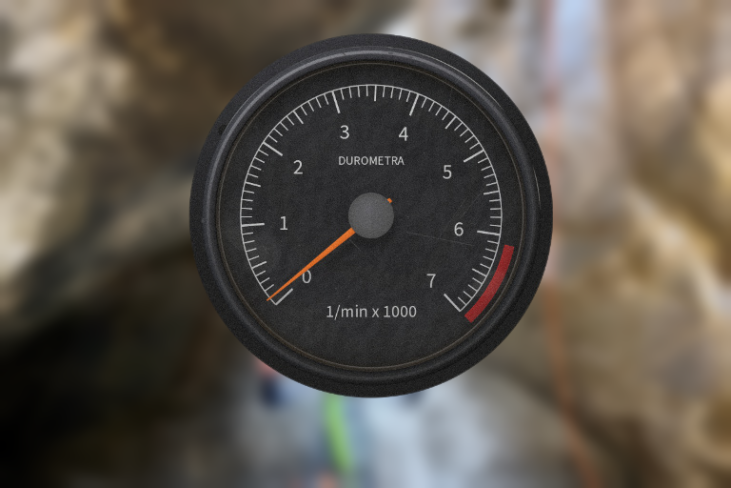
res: 100; rpm
